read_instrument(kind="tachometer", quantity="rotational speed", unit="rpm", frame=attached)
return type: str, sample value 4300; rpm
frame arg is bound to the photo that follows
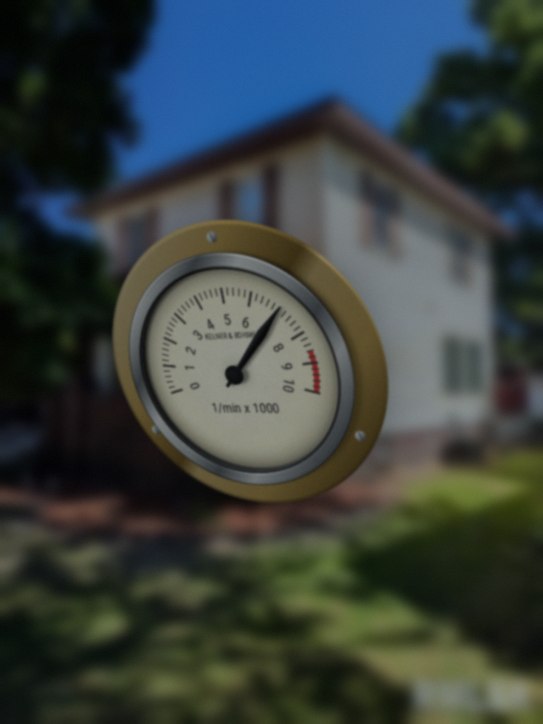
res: 7000; rpm
